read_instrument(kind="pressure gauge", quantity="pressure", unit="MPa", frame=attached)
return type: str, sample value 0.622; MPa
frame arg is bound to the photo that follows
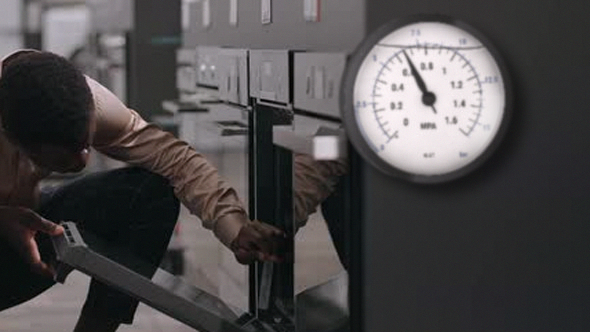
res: 0.65; MPa
